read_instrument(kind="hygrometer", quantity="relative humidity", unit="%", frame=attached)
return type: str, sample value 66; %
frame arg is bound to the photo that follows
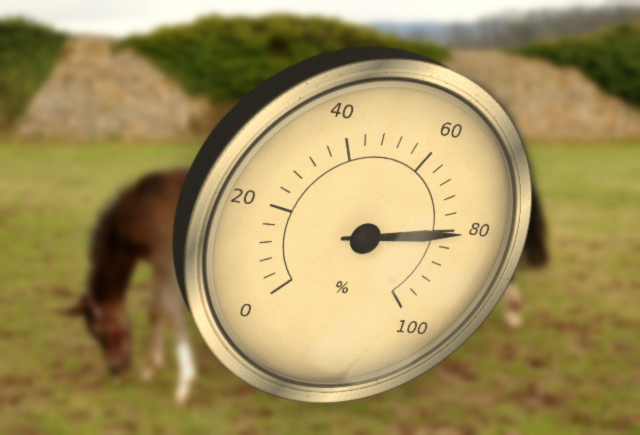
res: 80; %
